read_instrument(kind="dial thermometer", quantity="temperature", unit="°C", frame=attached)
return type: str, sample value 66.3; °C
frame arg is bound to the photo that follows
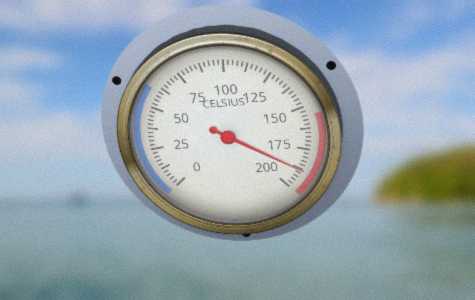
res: 187.5; °C
